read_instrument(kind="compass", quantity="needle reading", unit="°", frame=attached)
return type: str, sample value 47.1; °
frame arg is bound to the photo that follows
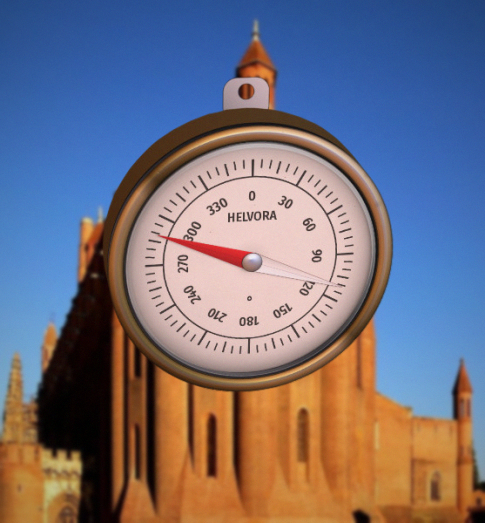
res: 290; °
